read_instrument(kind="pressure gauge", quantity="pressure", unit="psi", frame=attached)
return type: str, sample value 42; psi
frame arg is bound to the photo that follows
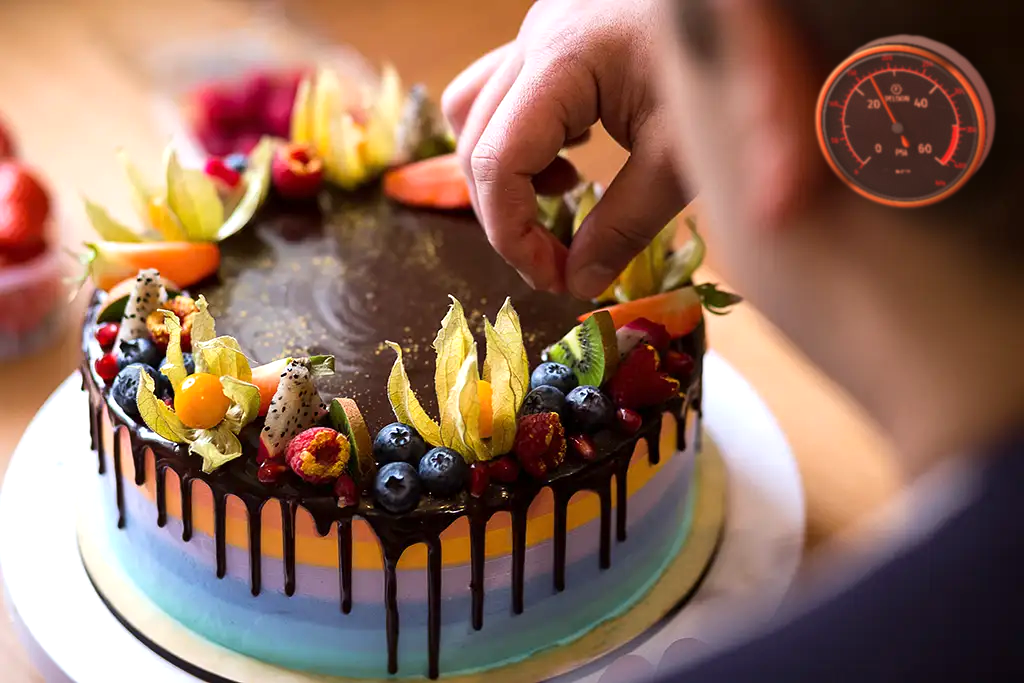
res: 25; psi
